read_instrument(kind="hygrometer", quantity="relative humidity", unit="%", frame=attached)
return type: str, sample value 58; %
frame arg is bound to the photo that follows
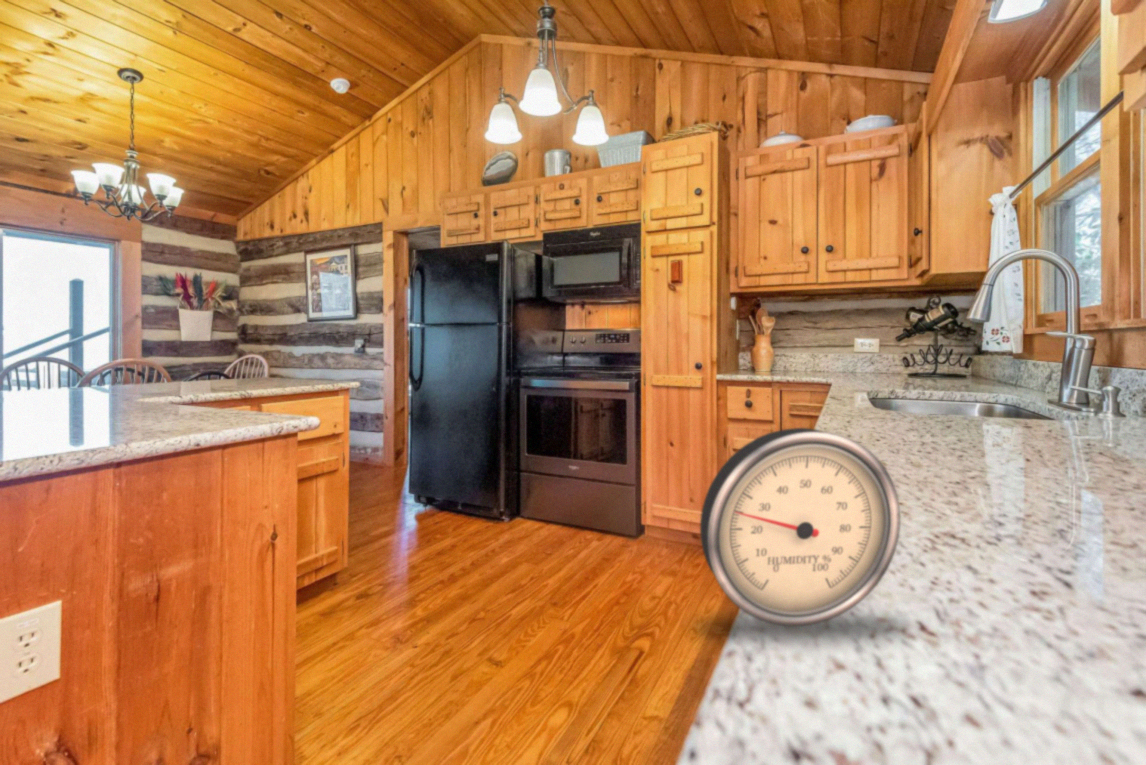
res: 25; %
